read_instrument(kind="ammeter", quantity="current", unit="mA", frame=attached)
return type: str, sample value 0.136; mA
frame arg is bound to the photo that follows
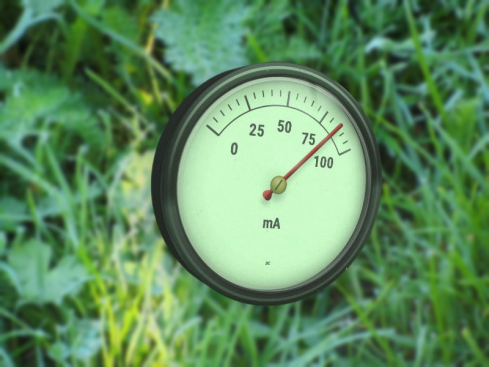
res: 85; mA
